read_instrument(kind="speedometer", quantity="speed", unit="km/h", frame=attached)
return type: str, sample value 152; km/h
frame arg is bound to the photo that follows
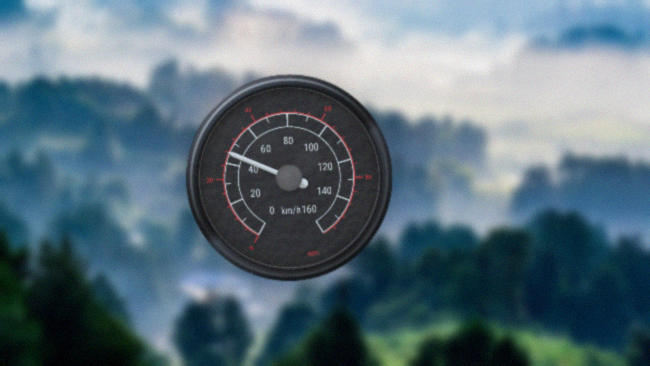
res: 45; km/h
